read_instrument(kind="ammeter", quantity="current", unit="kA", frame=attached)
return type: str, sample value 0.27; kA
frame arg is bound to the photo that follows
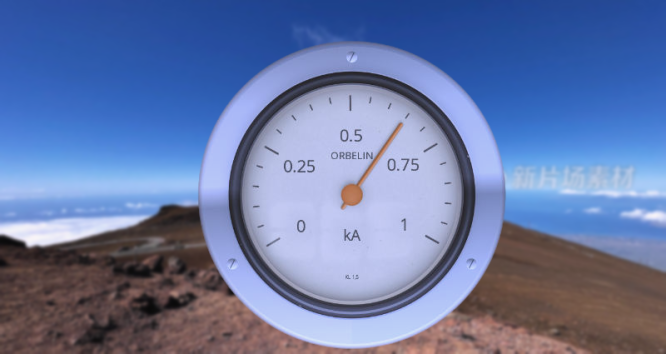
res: 0.65; kA
